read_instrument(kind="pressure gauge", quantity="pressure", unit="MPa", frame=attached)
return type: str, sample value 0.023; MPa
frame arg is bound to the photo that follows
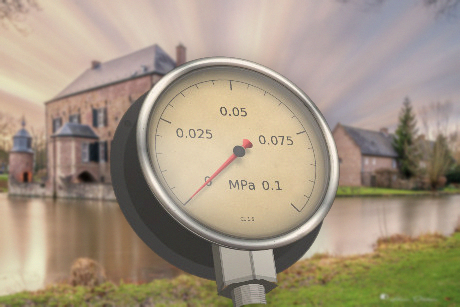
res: 0; MPa
